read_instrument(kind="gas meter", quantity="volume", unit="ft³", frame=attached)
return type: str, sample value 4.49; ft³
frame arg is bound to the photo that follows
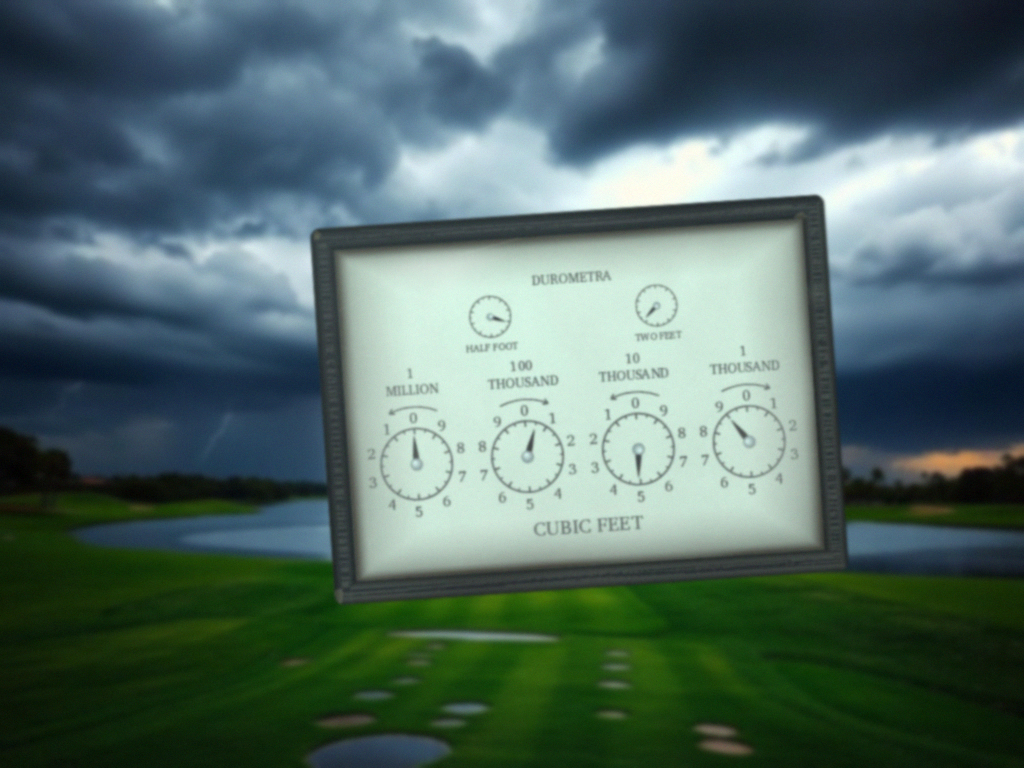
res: 4900; ft³
